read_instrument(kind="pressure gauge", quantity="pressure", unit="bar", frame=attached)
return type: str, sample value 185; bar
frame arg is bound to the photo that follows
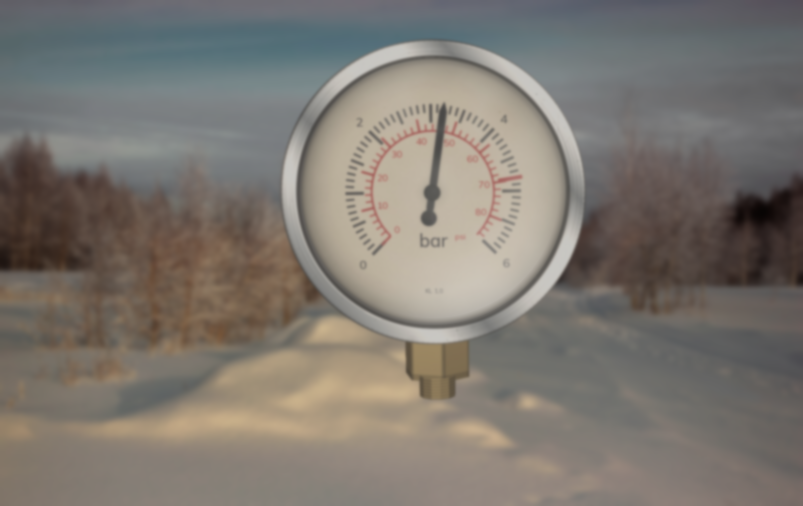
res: 3.2; bar
